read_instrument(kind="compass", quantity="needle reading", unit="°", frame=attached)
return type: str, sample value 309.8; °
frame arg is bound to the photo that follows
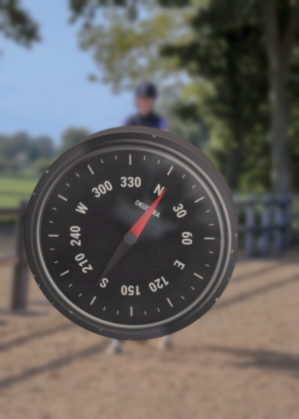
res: 5; °
